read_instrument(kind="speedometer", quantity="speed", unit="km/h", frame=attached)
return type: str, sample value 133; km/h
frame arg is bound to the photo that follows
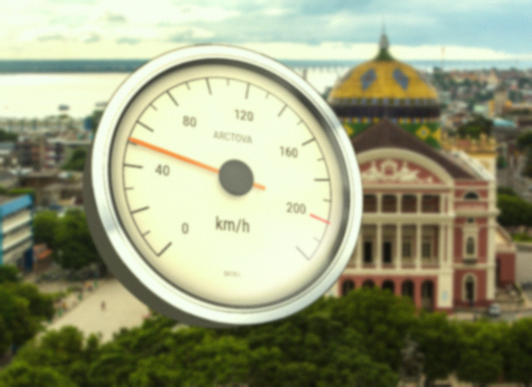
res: 50; km/h
